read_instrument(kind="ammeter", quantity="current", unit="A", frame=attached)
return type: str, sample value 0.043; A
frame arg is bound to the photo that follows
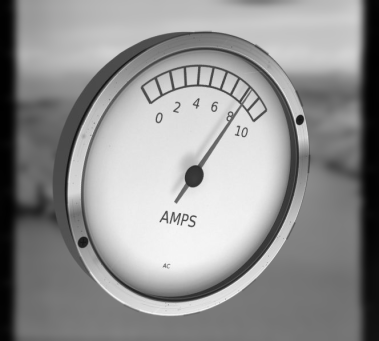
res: 8; A
